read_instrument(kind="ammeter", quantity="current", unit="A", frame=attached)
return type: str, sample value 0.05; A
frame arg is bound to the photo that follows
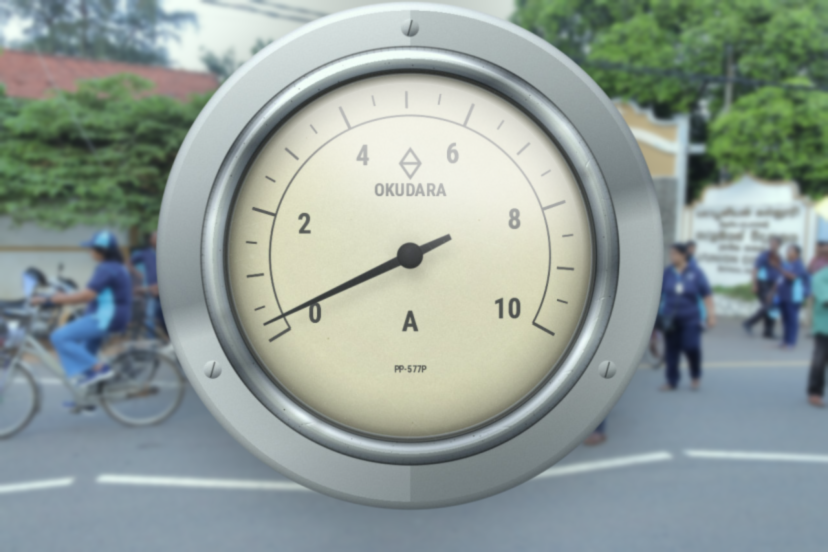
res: 0.25; A
